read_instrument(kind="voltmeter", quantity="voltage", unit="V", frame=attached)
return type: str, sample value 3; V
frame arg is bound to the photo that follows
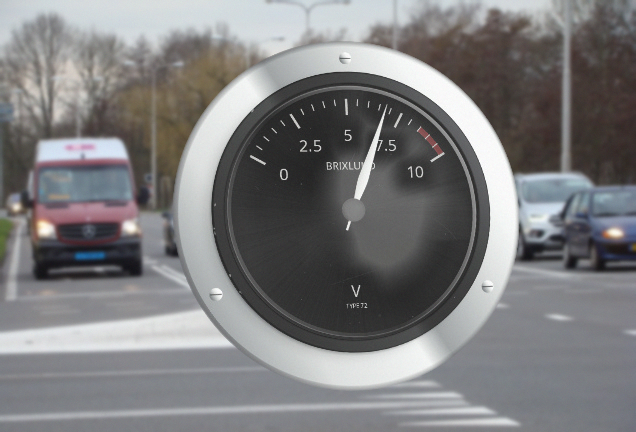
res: 6.75; V
